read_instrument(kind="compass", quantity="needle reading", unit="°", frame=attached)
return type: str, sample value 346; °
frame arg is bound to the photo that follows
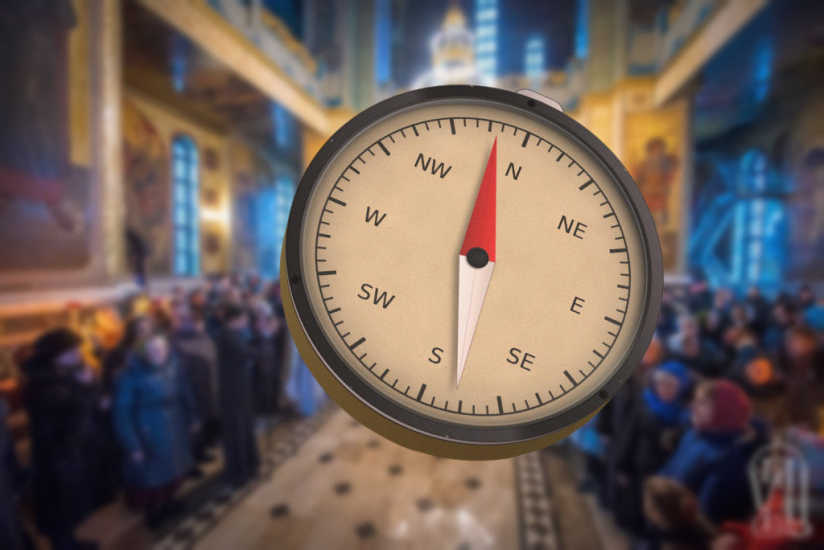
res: 347.5; °
